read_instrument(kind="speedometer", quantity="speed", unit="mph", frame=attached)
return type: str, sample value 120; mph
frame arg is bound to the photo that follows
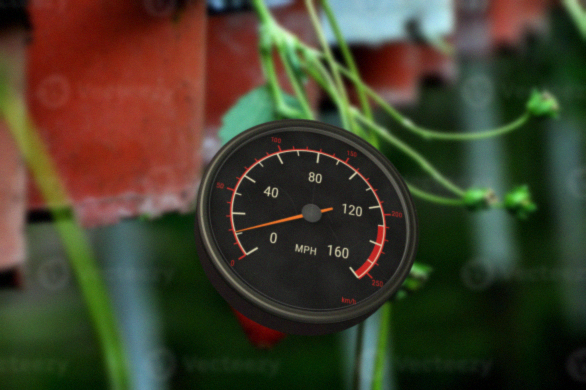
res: 10; mph
